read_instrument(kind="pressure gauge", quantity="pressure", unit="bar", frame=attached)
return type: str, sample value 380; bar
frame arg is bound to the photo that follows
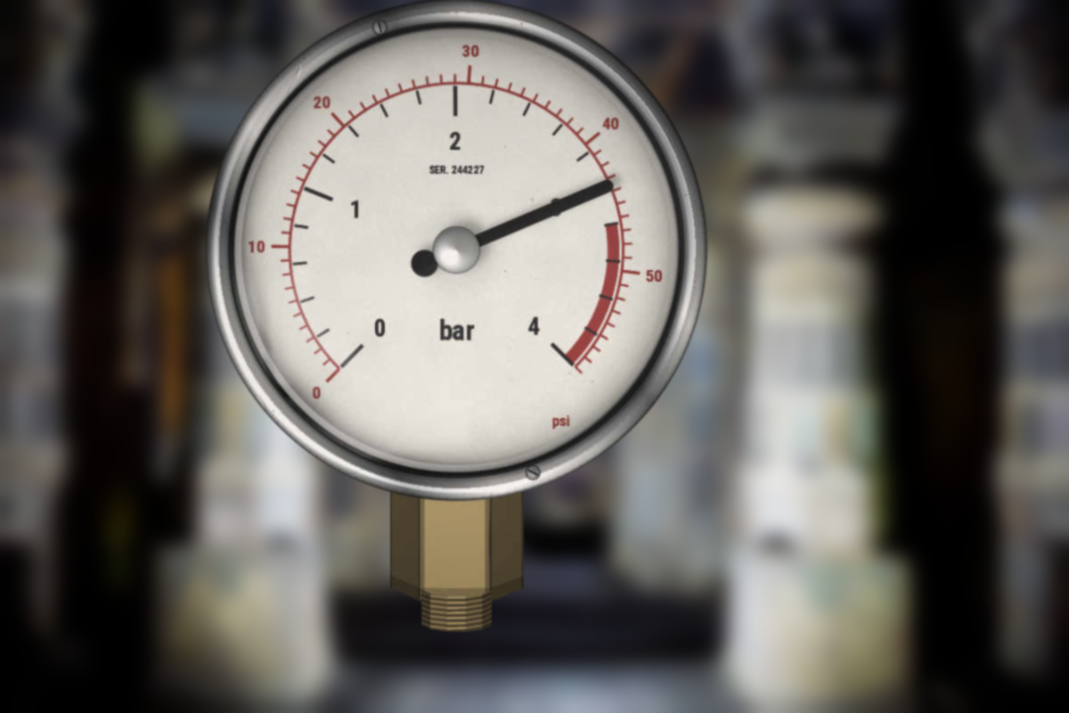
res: 3; bar
